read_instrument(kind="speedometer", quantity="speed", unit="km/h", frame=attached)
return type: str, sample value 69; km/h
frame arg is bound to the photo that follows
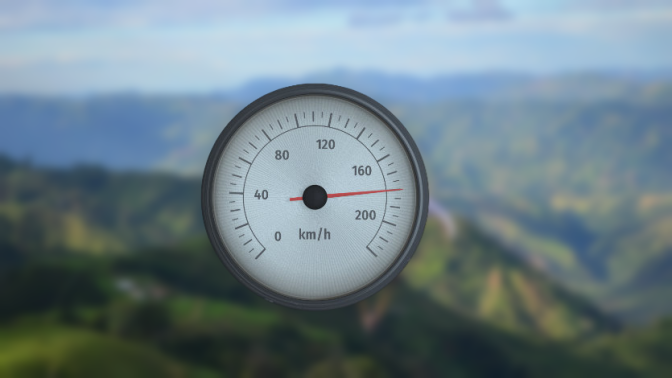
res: 180; km/h
